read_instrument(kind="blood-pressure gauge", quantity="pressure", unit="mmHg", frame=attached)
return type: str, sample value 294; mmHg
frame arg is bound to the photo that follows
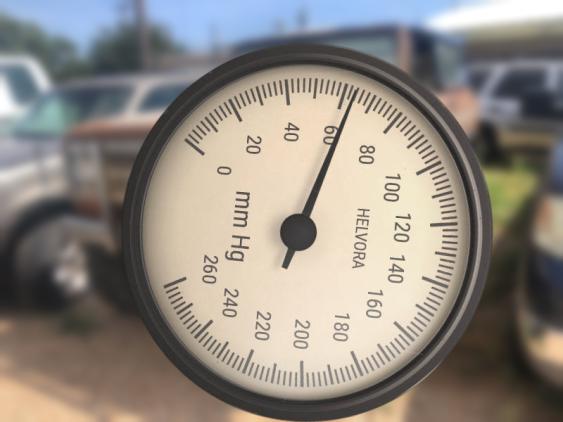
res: 64; mmHg
